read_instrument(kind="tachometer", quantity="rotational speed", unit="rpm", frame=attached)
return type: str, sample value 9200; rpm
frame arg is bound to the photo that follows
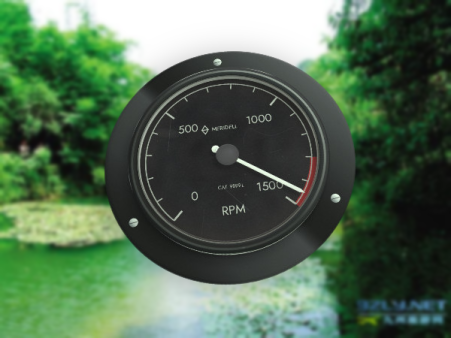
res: 1450; rpm
